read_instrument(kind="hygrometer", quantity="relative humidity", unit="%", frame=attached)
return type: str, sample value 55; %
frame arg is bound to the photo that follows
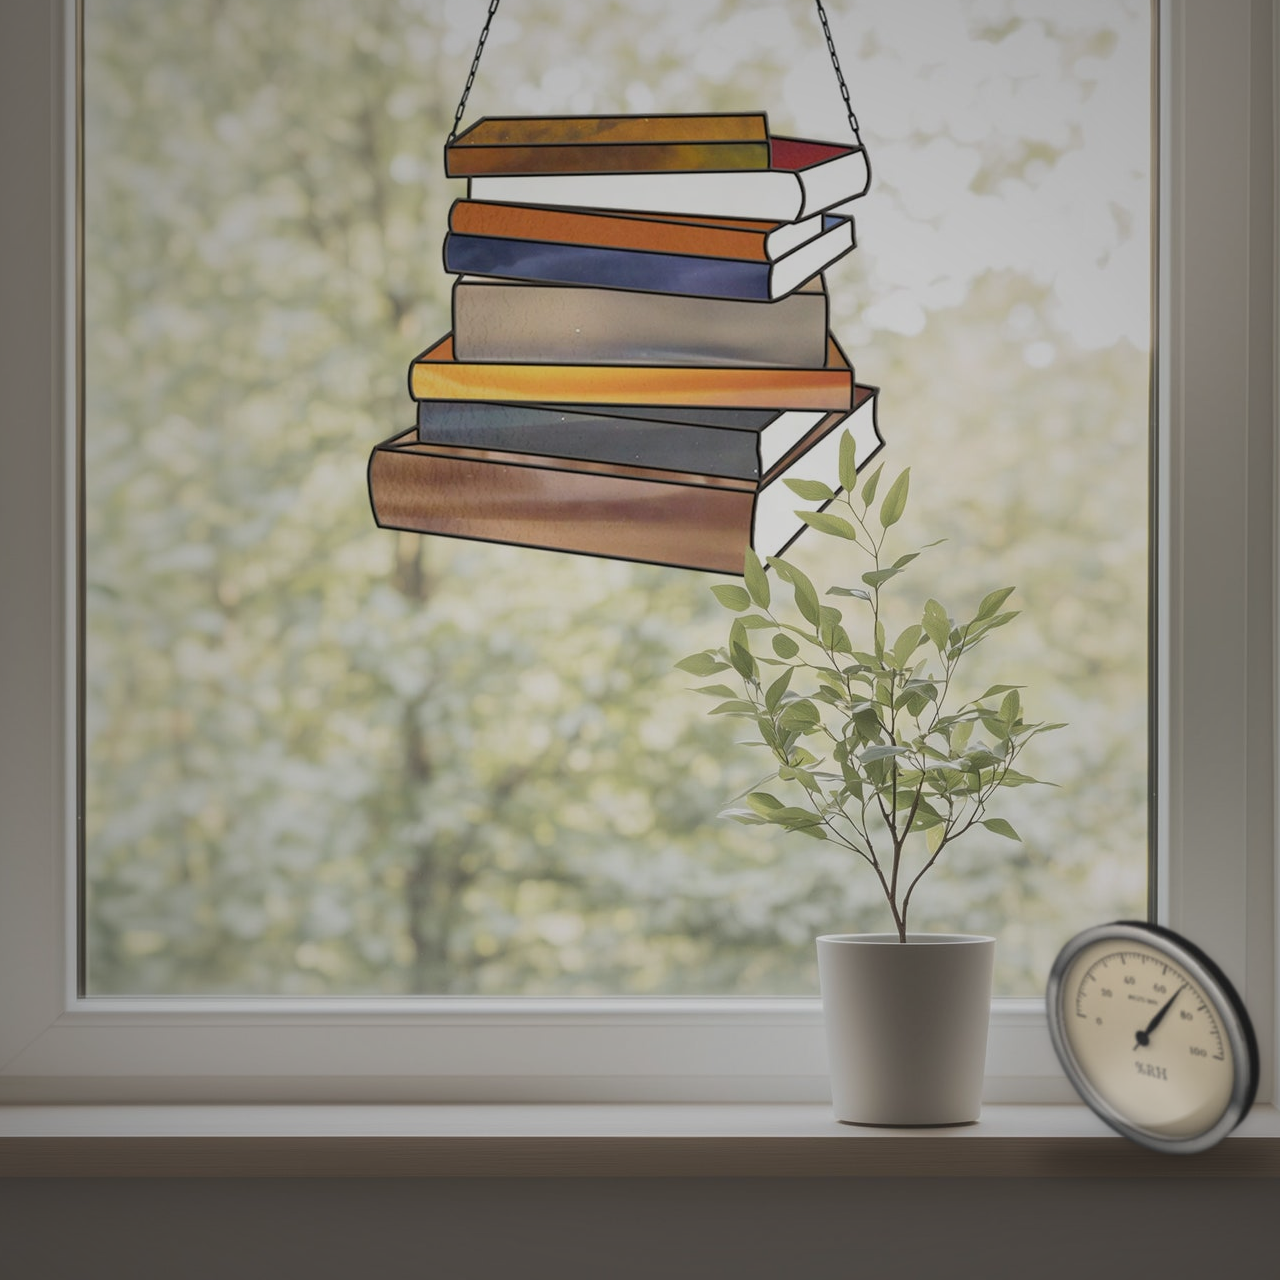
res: 70; %
